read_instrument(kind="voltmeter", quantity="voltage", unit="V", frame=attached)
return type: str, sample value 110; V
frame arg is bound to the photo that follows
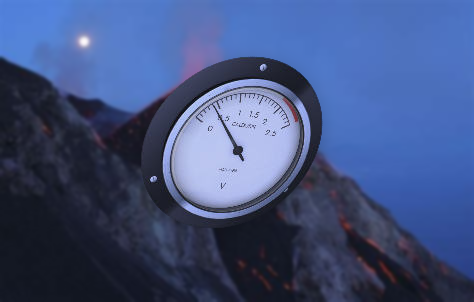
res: 0.4; V
